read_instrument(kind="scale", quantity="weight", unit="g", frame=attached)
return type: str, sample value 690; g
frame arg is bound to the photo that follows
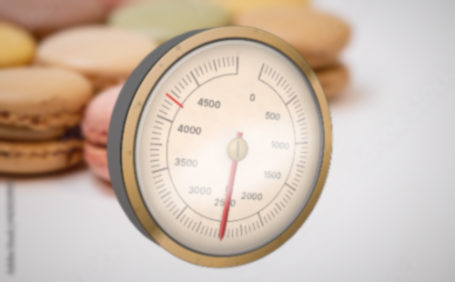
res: 2500; g
